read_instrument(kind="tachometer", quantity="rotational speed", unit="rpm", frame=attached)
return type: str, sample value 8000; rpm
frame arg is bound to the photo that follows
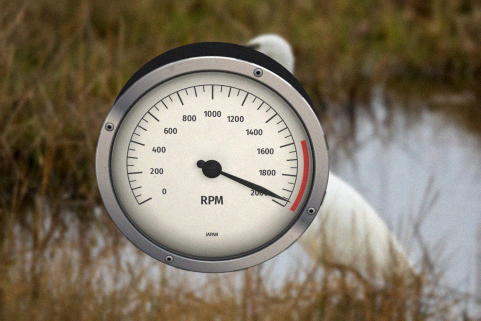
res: 1950; rpm
